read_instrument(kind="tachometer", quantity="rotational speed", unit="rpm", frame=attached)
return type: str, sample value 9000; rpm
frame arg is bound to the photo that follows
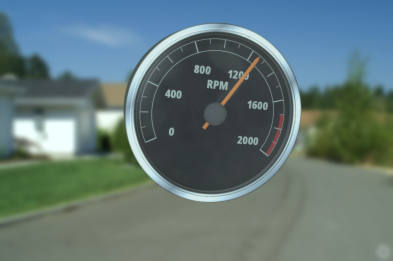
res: 1250; rpm
